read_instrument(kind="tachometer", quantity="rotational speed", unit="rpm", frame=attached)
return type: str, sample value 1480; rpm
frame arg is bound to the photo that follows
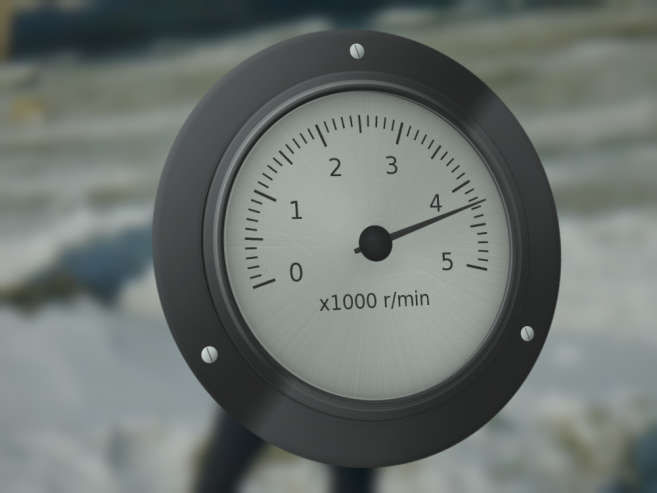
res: 4250; rpm
